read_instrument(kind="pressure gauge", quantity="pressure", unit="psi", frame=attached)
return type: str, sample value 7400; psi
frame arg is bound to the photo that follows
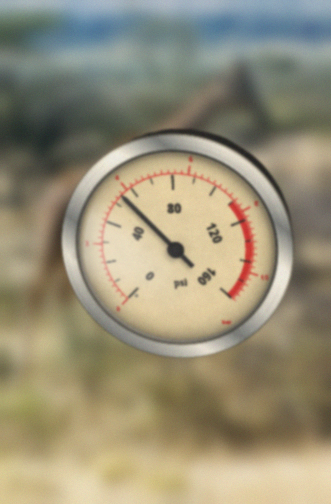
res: 55; psi
